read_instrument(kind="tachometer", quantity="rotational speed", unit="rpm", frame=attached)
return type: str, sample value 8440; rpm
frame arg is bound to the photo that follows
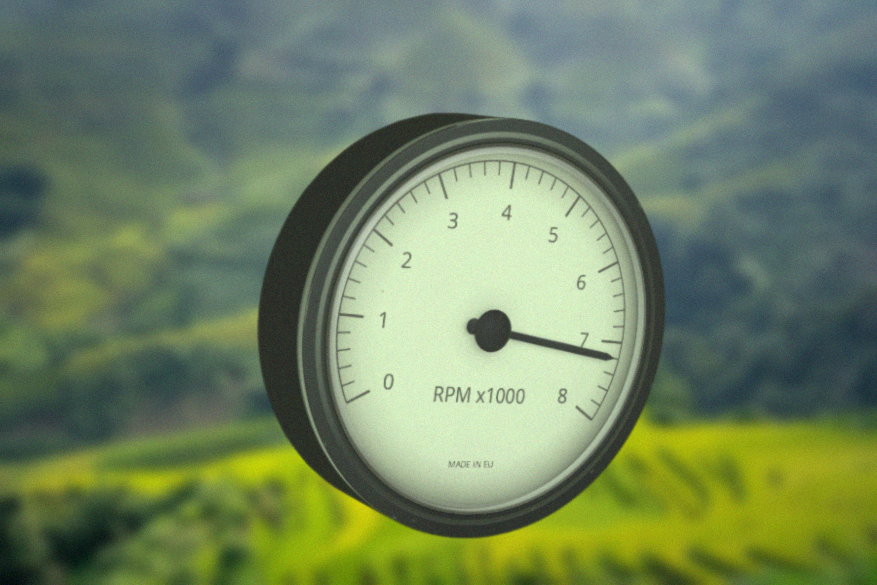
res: 7200; rpm
